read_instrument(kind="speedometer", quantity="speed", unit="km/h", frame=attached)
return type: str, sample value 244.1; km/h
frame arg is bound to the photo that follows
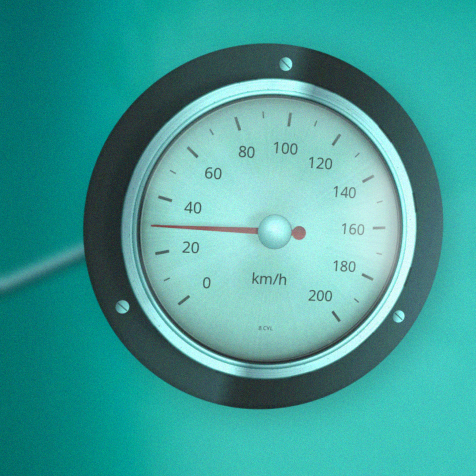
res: 30; km/h
